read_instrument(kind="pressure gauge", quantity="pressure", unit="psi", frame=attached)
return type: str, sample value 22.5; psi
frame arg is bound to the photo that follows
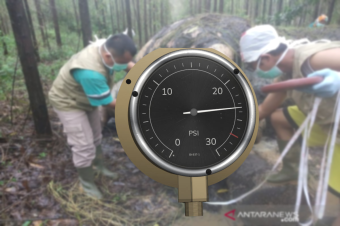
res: 23.5; psi
